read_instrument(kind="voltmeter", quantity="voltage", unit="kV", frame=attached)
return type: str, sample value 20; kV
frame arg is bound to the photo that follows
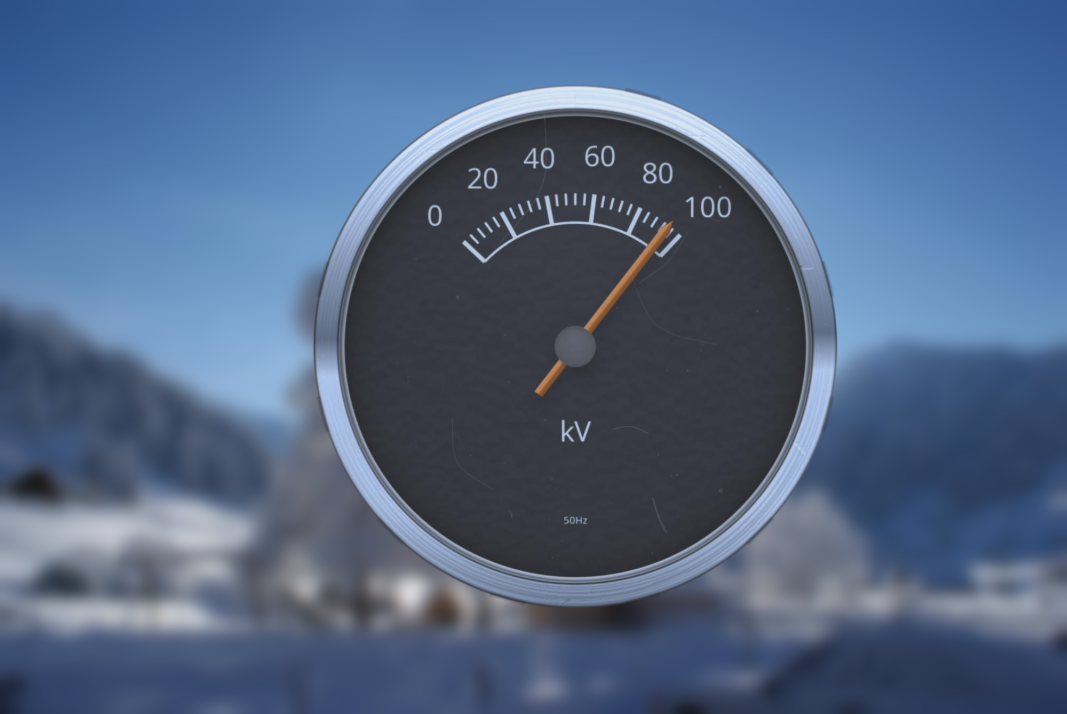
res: 94; kV
